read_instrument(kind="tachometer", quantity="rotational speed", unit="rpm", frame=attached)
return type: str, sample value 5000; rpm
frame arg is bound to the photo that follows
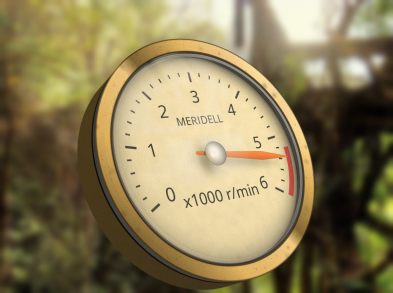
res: 5400; rpm
